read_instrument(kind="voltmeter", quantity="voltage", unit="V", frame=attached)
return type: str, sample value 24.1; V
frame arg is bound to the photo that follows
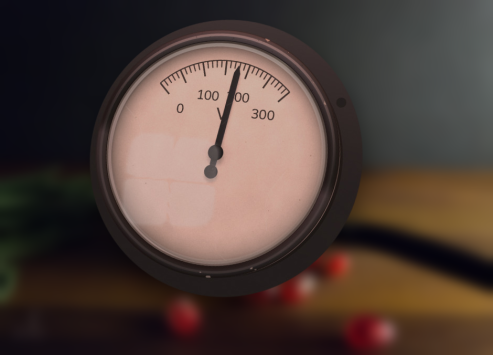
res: 180; V
